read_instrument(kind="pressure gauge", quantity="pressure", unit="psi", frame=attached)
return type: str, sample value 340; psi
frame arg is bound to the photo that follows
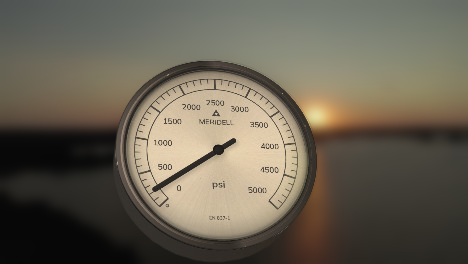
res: 200; psi
